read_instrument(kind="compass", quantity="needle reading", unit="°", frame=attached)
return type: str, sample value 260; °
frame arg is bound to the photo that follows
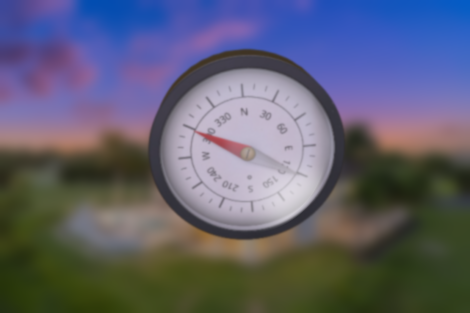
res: 300; °
